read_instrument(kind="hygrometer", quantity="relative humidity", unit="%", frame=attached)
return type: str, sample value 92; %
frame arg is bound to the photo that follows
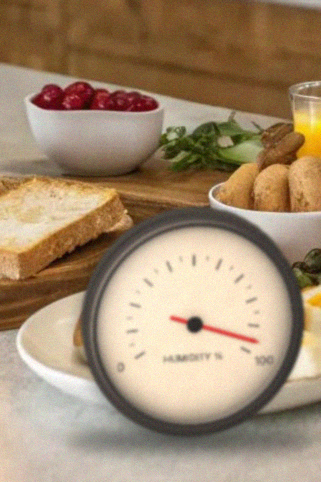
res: 95; %
